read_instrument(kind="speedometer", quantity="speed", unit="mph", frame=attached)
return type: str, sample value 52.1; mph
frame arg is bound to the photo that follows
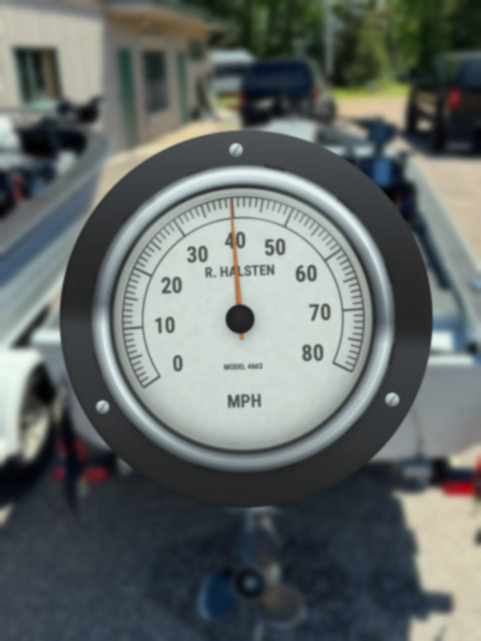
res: 40; mph
